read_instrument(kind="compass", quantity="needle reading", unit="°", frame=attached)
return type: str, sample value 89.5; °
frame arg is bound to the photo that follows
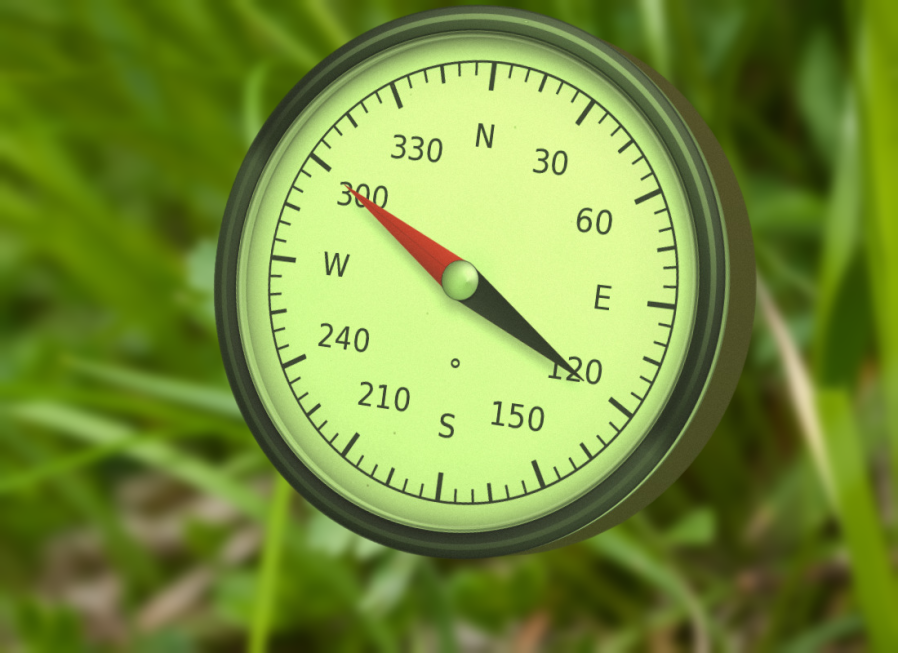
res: 300; °
